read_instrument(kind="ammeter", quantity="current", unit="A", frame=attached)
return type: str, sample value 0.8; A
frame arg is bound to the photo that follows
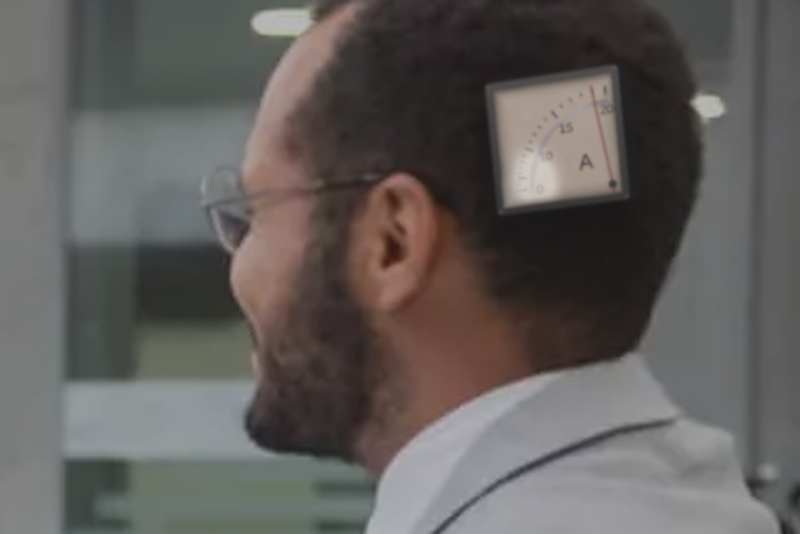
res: 19; A
